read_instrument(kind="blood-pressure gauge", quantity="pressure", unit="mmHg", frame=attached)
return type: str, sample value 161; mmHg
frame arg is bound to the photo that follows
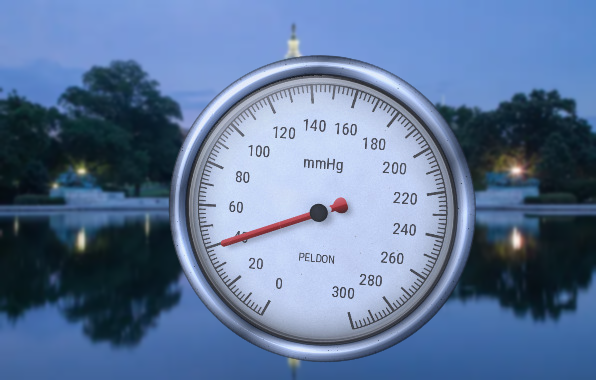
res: 40; mmHg
